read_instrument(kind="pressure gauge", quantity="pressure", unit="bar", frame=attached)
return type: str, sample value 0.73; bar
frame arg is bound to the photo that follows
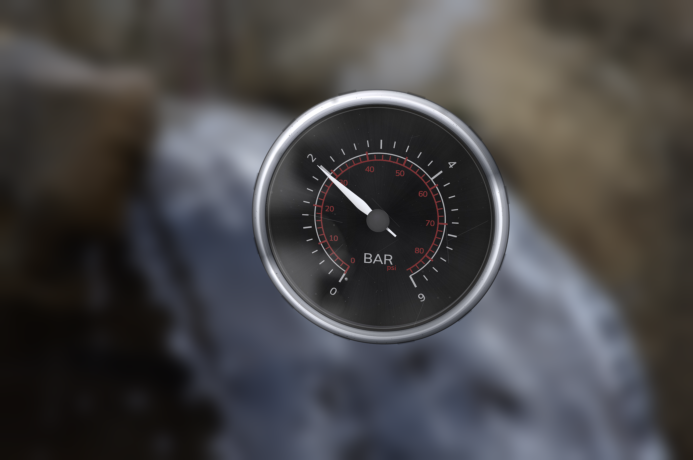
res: 2; bar
